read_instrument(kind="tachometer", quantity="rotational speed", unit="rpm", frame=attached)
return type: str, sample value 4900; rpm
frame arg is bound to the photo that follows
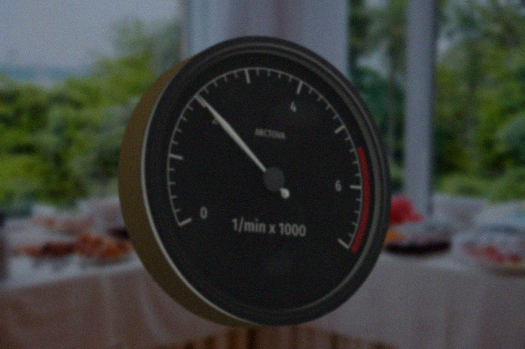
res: 2000; rpm
